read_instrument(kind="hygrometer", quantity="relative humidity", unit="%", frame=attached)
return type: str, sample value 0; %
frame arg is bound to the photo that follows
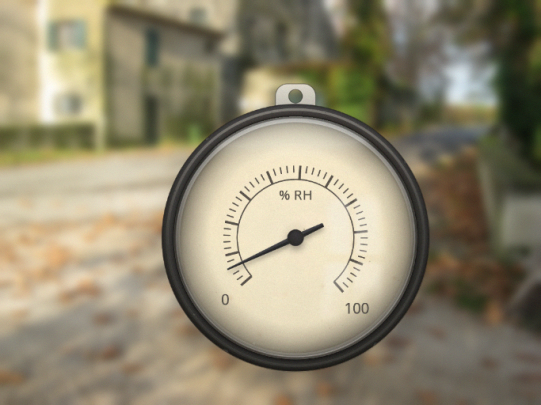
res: 6; %
